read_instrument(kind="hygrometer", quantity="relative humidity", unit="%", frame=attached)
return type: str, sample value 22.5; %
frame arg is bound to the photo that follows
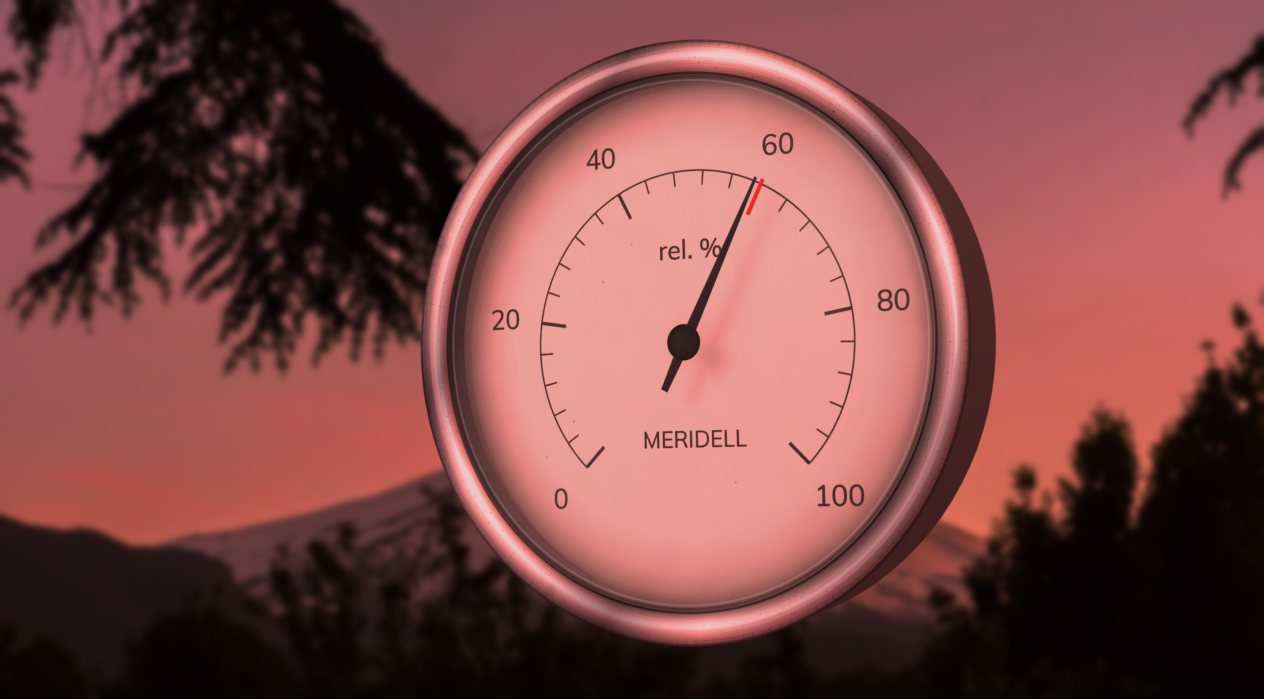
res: 60; %
